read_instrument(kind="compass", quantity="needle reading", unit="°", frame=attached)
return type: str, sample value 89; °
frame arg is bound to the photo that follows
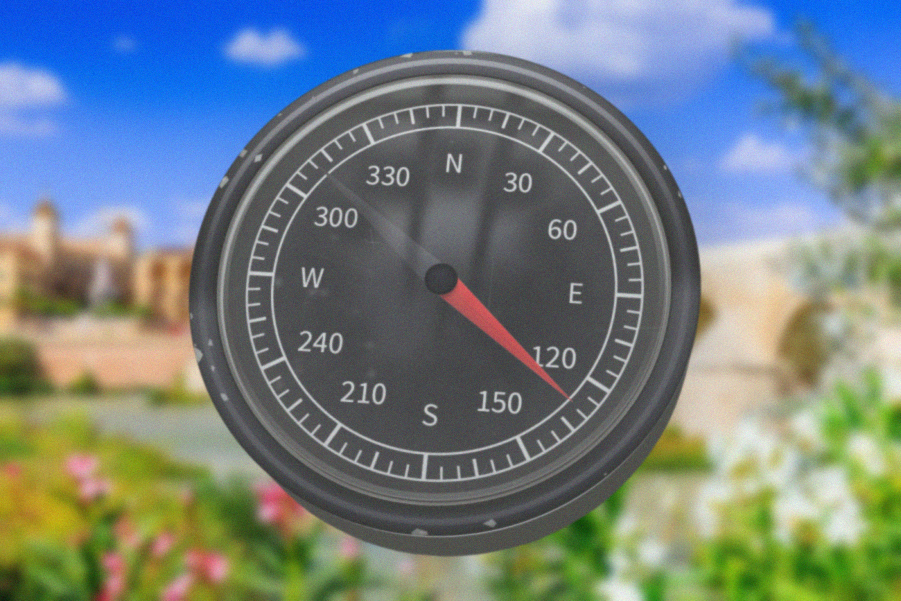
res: 130; °
